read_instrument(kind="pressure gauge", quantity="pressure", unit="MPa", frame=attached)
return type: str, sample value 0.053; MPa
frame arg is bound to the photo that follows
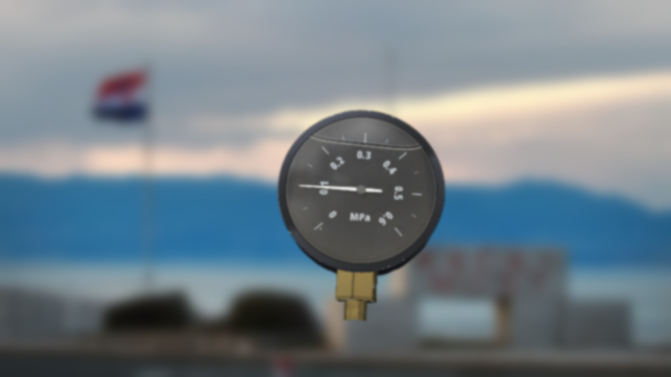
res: 0.1; MPa
